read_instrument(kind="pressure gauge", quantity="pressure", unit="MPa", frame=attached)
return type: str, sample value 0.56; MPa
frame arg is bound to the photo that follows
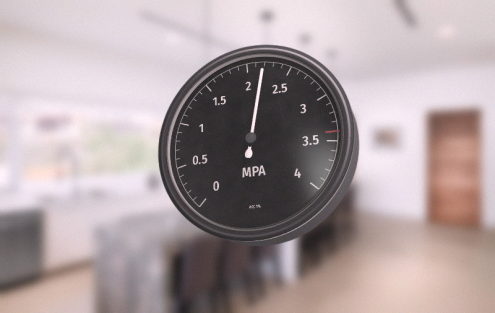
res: 2.2; MPa
